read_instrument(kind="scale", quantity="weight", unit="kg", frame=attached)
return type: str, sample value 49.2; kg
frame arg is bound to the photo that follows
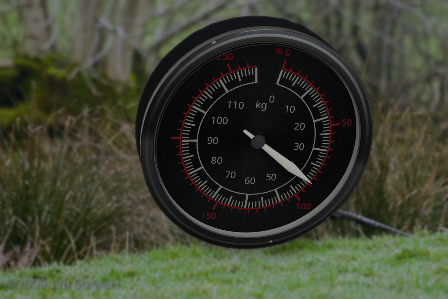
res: 40; kg
